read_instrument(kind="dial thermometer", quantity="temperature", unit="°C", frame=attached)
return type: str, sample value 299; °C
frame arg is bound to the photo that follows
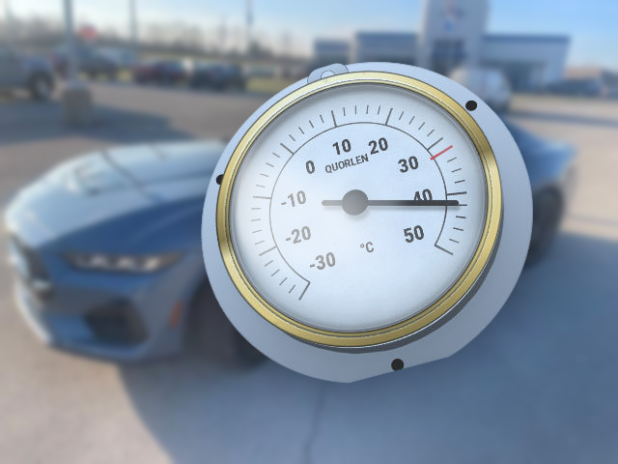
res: 42; °C
